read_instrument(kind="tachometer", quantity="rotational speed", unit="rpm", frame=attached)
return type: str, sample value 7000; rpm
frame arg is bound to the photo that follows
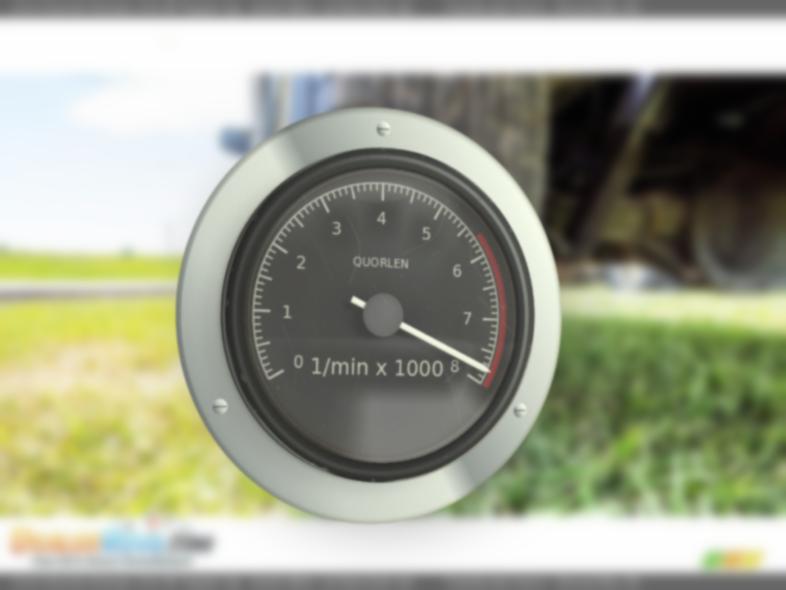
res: 7800; rpm
